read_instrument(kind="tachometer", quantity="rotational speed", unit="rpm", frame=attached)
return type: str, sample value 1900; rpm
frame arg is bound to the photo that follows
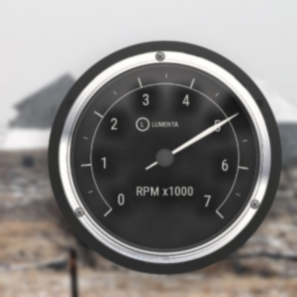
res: 5000; rpm
